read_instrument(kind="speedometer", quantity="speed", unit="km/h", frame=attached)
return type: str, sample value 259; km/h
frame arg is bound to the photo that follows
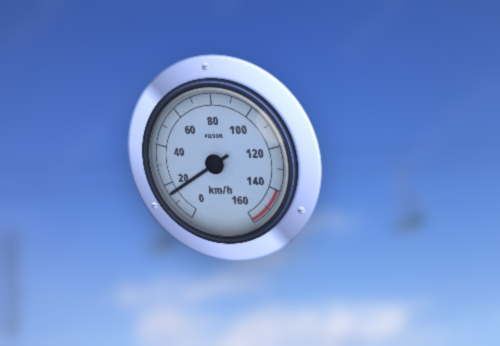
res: 15; km/h
